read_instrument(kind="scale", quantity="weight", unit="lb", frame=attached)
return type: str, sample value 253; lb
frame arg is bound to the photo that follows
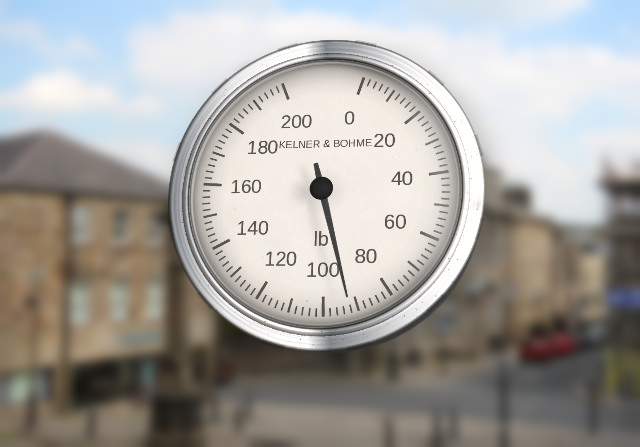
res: 92; lb
